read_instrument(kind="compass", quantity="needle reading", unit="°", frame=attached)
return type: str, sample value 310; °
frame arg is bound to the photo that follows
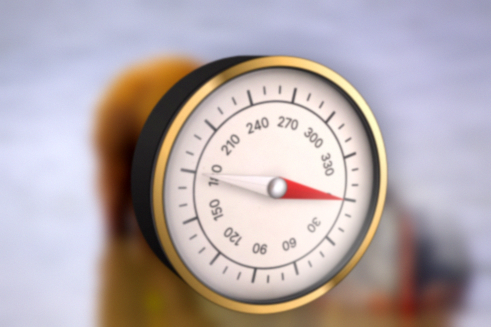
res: 0; °
